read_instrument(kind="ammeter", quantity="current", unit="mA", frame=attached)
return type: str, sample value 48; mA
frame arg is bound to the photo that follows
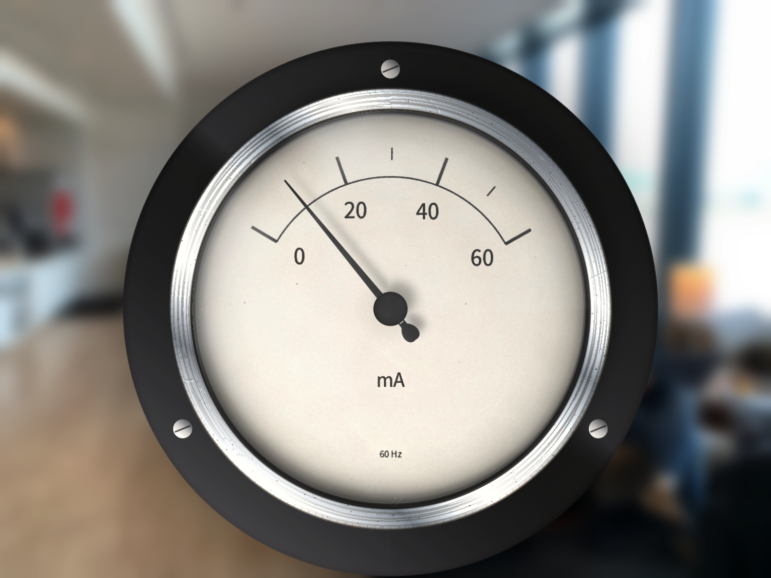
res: 10; mA
